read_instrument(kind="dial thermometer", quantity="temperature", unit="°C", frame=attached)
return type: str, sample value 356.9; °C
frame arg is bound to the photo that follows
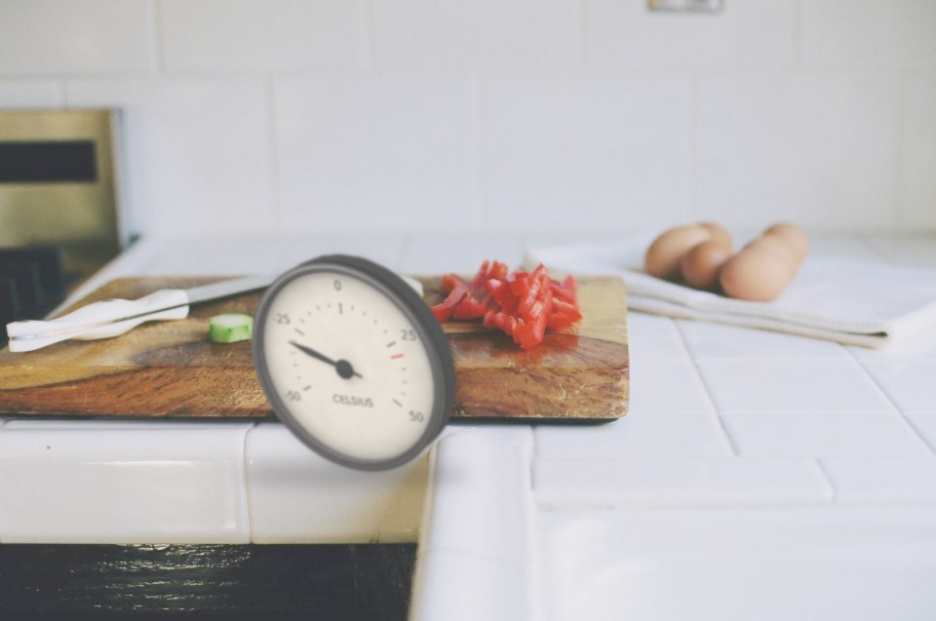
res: -30; °C
